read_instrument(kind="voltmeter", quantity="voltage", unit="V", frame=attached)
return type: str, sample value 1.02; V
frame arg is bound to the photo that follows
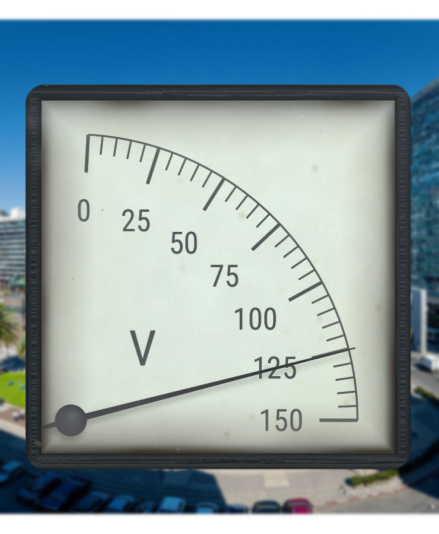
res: 125; V
